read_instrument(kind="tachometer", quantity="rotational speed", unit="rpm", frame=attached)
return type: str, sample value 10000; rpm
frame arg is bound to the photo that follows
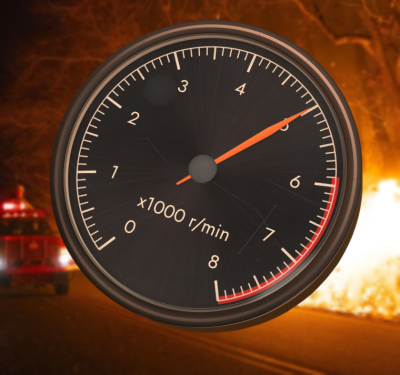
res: 5000; rpm
